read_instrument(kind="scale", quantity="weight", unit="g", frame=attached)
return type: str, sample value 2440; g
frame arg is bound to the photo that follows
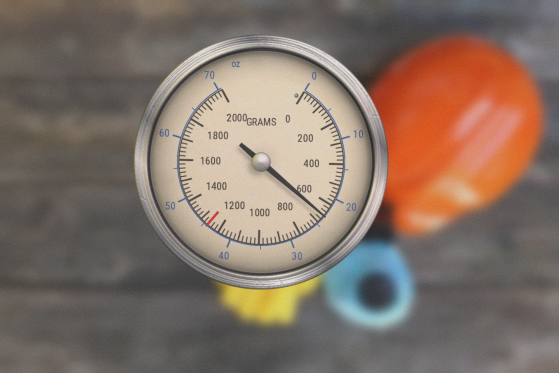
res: 660; g
